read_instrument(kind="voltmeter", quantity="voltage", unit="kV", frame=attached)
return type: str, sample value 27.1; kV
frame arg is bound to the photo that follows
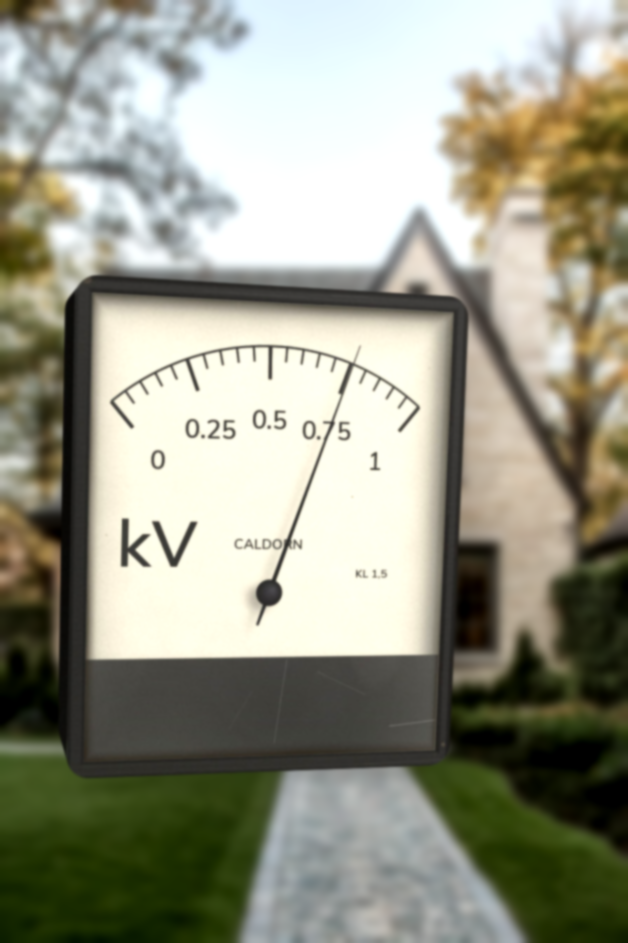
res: 0.75; kV
